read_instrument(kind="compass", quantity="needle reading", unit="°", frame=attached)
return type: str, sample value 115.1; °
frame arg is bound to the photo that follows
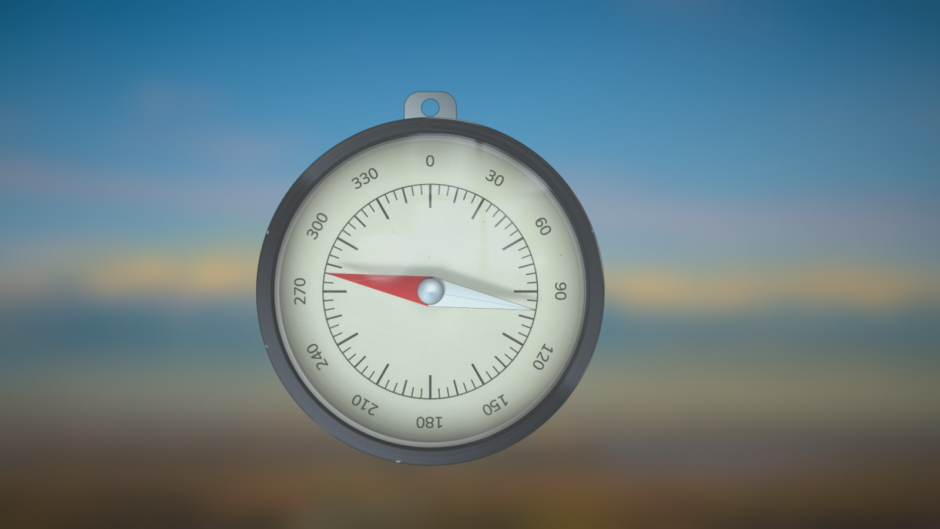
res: 280; °
